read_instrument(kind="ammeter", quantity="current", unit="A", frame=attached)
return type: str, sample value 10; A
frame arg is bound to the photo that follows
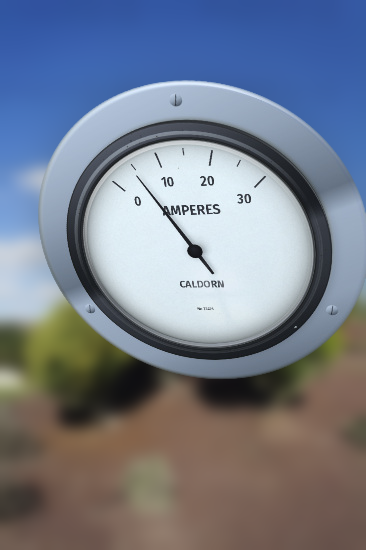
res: 5; A
